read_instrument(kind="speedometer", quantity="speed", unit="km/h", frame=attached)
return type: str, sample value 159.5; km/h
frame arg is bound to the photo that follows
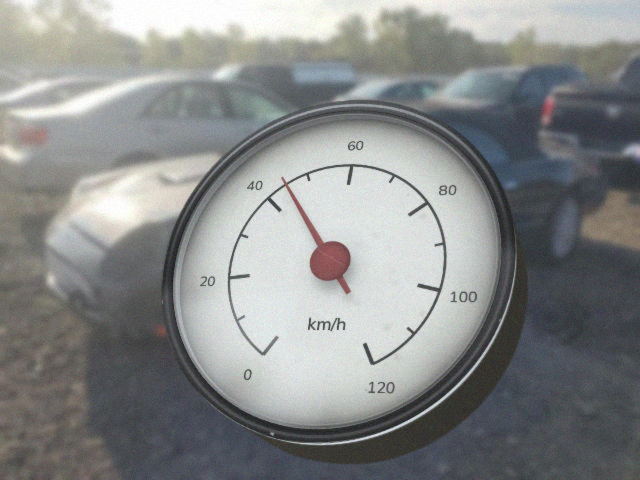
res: 45; km/h
